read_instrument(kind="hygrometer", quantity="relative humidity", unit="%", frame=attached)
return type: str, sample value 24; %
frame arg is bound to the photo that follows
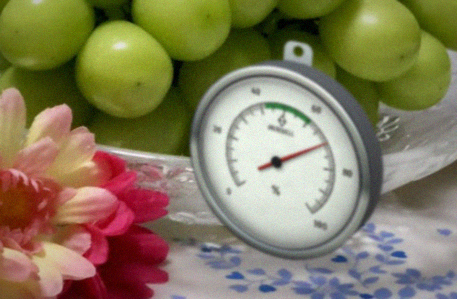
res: 70; %
